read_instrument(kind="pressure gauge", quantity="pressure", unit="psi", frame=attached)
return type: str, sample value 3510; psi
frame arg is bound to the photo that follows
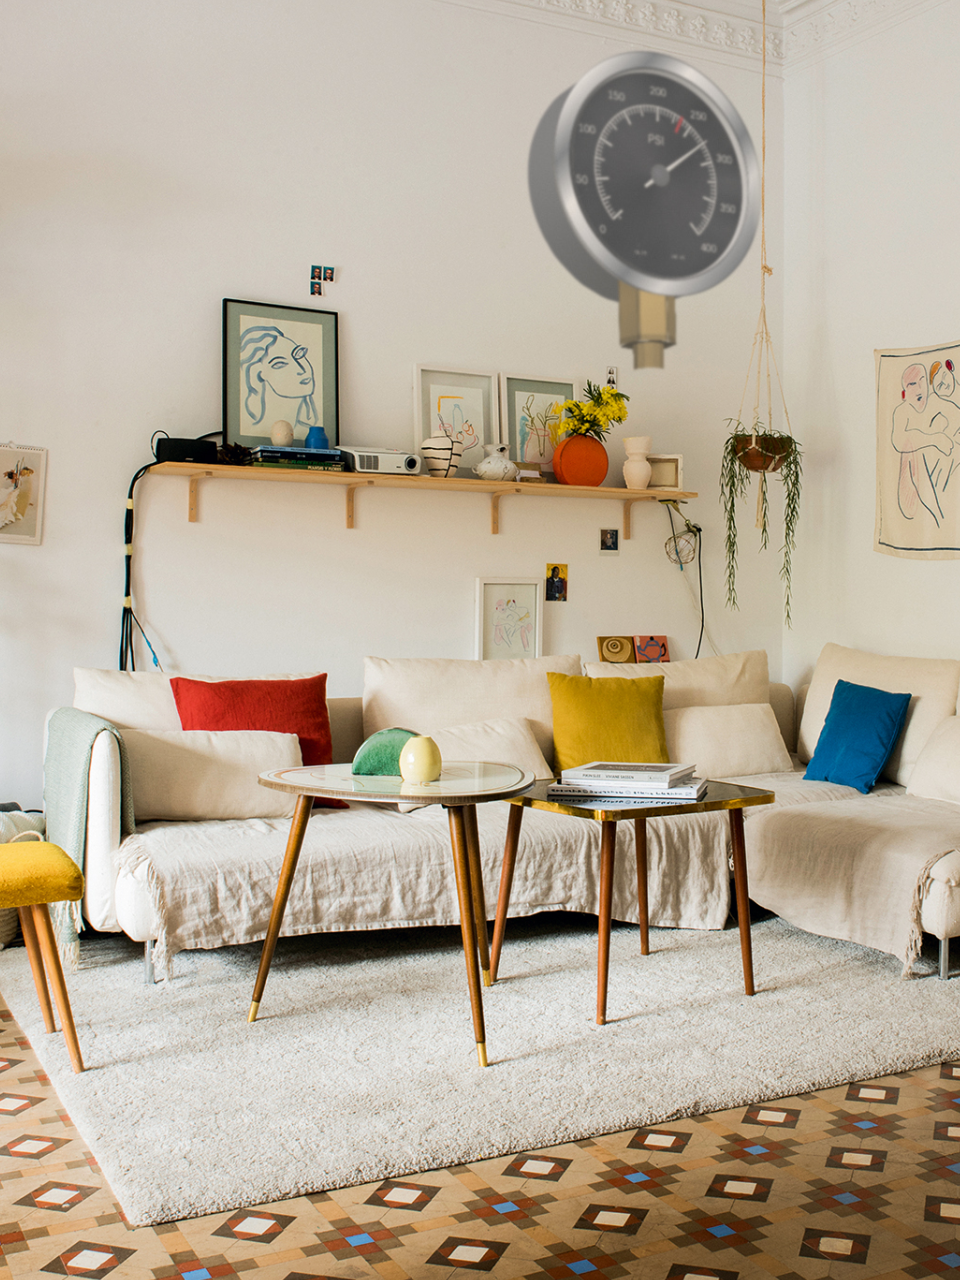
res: 275; psi
